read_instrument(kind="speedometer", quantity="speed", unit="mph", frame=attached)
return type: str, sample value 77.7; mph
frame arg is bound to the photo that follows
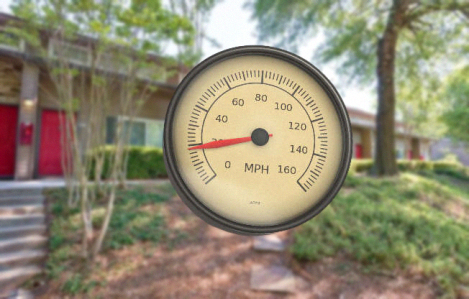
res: 18; mph
